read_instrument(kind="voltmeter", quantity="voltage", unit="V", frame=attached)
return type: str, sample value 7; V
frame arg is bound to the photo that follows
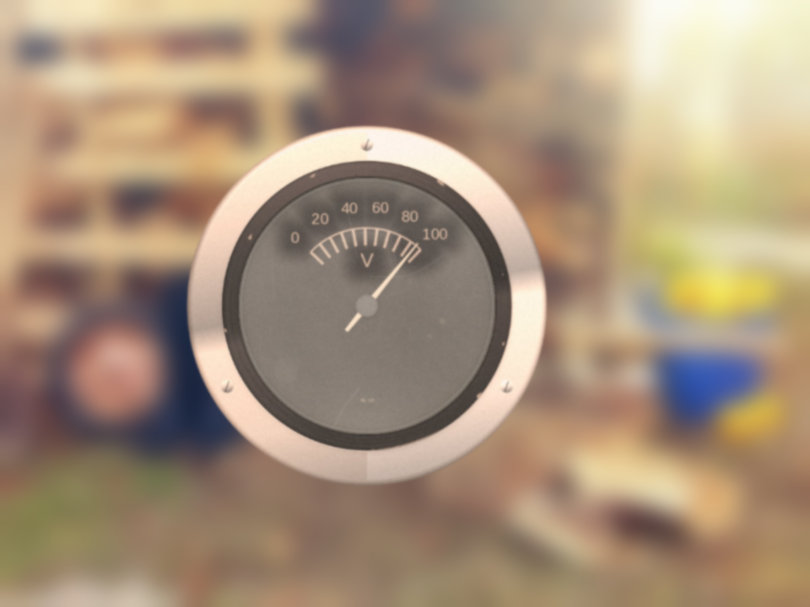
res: 95; V
